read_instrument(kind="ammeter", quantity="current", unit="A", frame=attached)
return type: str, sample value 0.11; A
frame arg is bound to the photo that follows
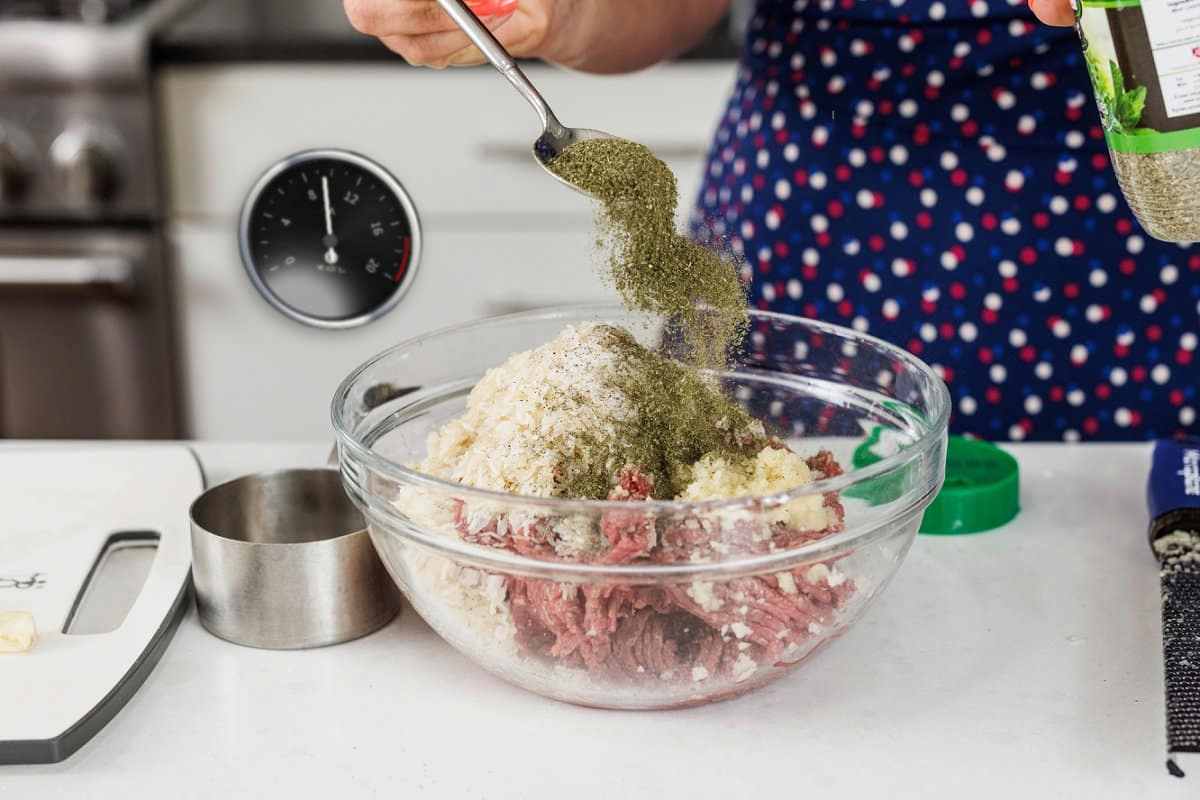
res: 9.5; A
